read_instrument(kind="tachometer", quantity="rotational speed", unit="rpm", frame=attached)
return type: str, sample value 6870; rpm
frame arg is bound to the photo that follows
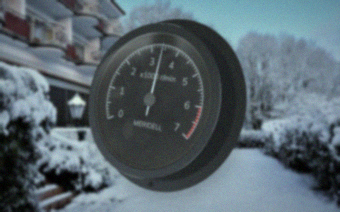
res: 3500; rpm
